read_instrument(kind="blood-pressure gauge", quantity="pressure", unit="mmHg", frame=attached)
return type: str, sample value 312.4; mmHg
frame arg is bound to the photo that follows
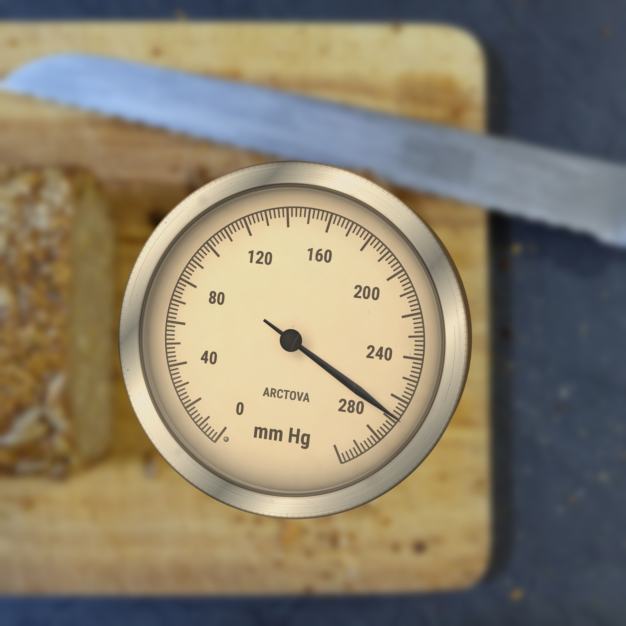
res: 268; mmHg
